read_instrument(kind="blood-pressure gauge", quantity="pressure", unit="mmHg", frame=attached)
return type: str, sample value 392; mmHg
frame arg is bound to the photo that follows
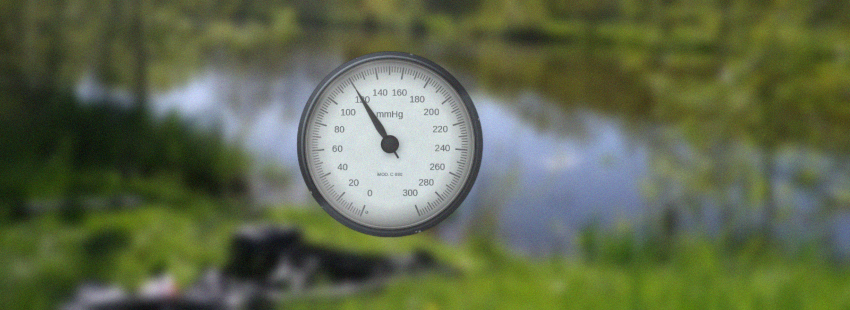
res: 120; mmHg
